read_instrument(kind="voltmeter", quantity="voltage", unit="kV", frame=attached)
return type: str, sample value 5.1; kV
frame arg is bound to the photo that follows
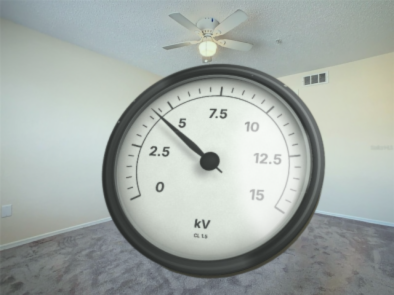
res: 4.25; kV
